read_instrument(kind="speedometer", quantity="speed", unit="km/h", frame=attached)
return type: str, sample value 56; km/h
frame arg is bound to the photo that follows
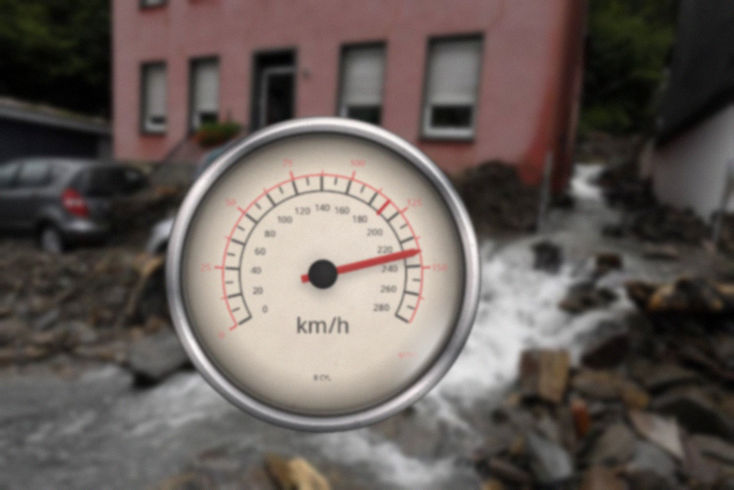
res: 230; km/h
